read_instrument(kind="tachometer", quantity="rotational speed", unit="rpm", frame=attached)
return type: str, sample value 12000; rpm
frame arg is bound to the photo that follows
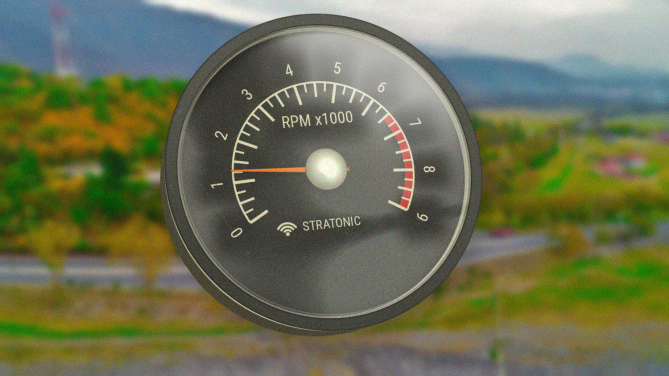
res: 1250; rpm
